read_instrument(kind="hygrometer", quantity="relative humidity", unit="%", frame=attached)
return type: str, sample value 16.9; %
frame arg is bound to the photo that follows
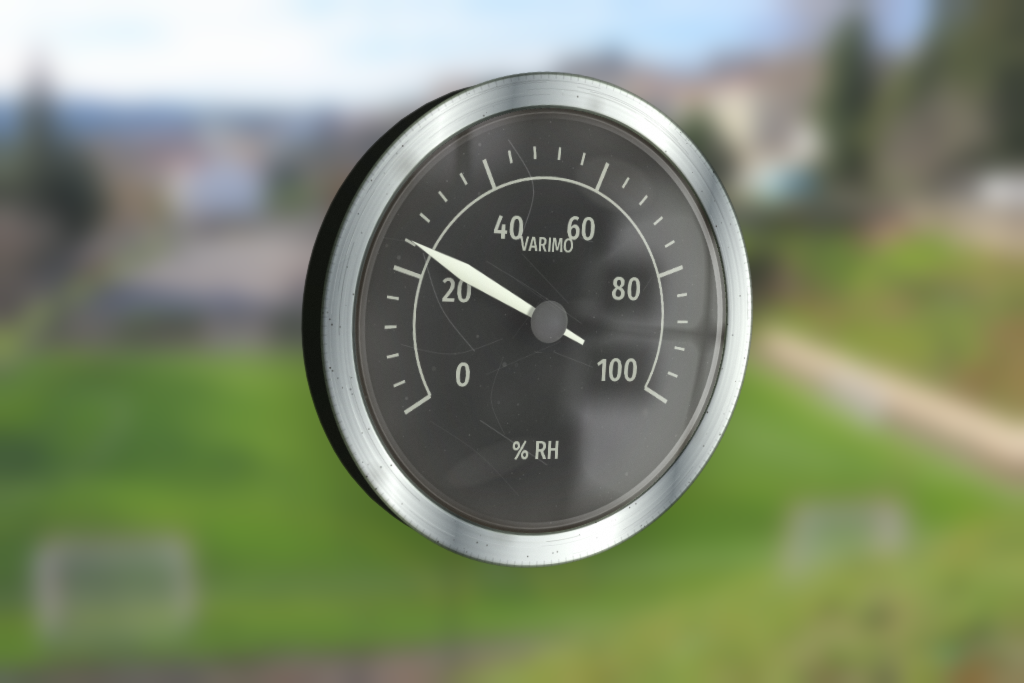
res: 24; %
